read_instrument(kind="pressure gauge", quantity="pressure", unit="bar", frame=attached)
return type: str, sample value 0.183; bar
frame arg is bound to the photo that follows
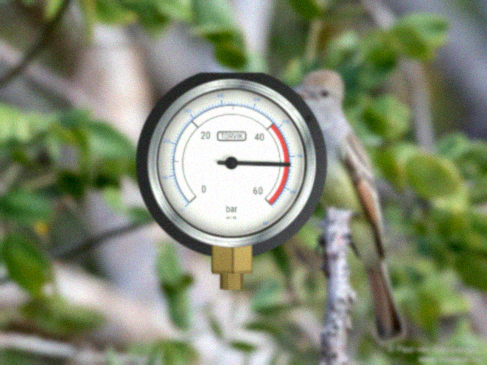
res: 50; bar
